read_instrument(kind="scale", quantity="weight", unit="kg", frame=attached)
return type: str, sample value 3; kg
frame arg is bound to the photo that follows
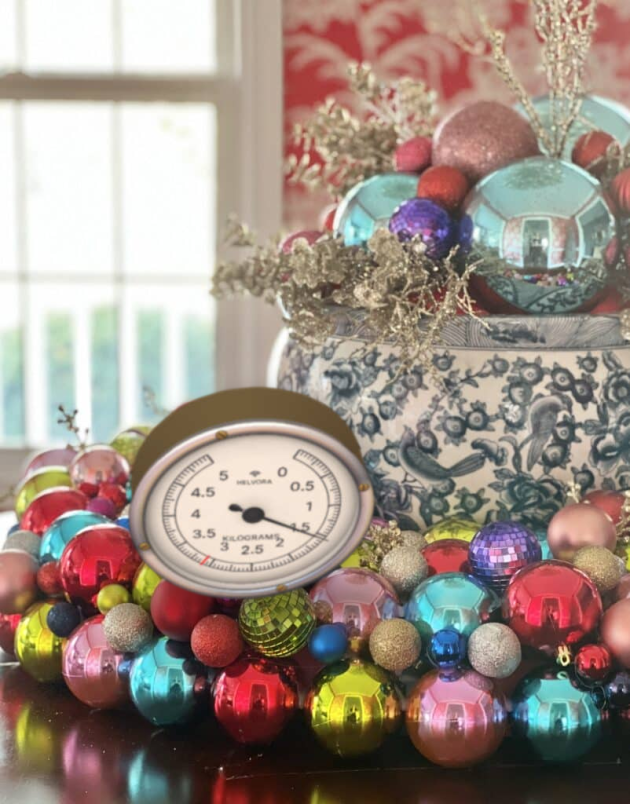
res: 1.5; kg
